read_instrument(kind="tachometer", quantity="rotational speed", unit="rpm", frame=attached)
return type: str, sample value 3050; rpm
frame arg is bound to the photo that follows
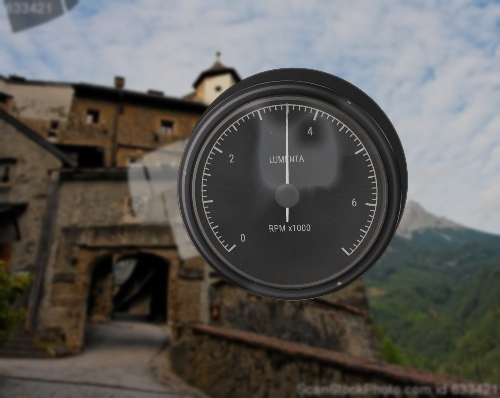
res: 3500; rpm
